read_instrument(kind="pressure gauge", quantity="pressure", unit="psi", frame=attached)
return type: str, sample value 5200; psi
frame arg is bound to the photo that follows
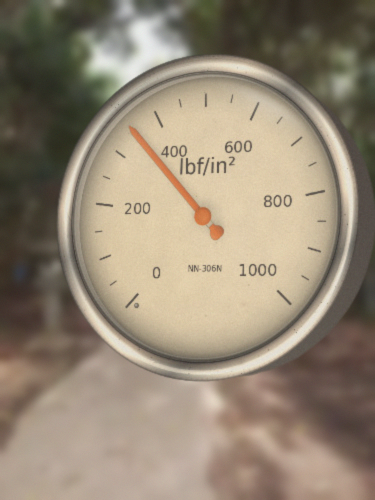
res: 350; psi
